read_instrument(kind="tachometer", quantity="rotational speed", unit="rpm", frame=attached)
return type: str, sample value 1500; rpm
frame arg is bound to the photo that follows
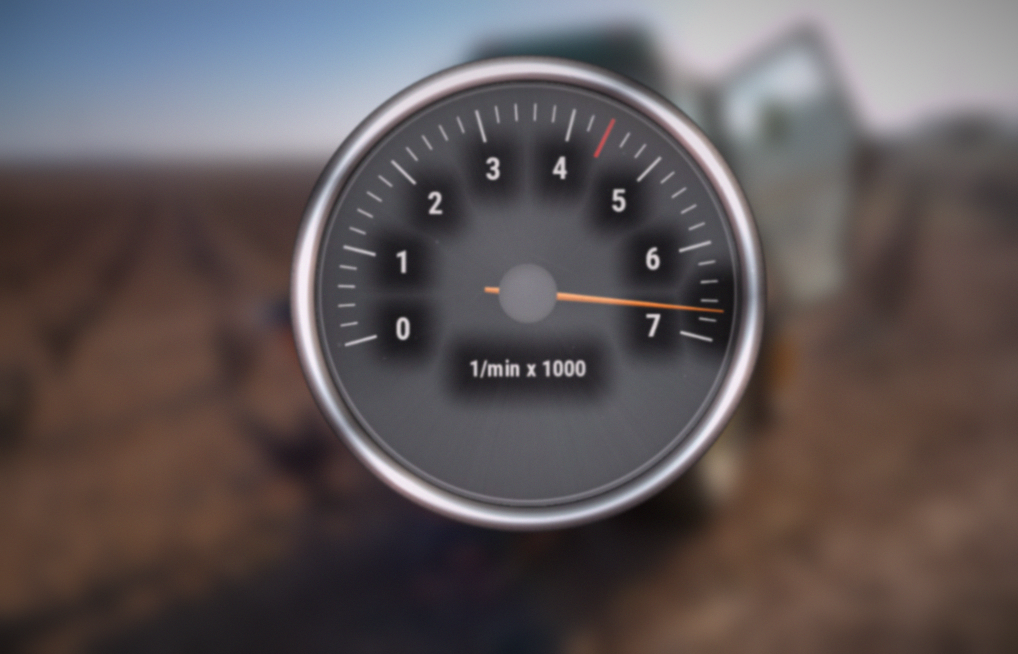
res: 6700; rpm
